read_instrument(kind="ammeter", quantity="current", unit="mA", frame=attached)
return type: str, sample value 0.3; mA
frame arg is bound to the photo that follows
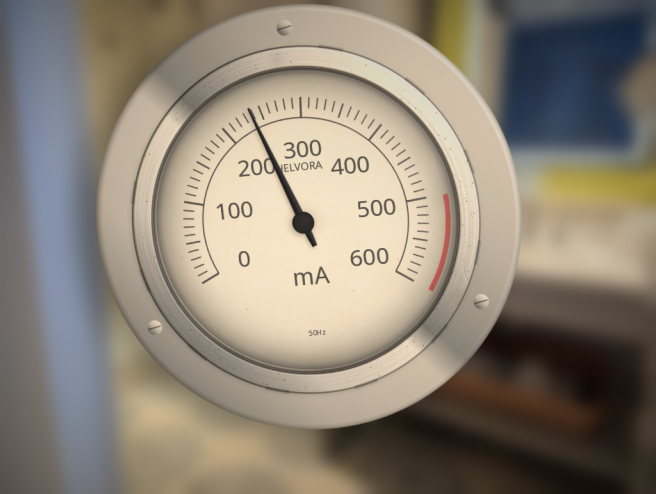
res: 240; mA
